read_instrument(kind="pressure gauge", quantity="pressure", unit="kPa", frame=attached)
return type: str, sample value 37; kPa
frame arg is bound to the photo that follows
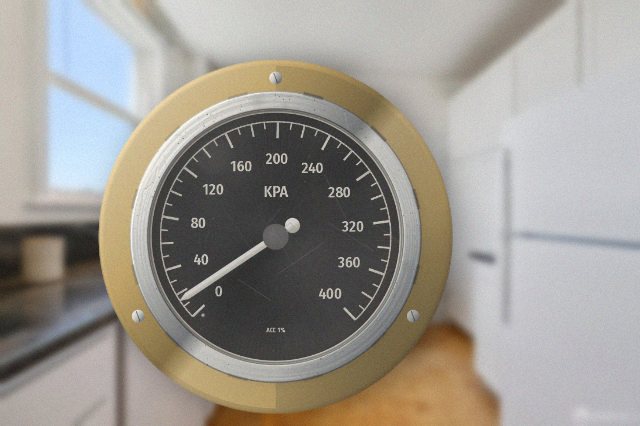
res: 15; kPa
